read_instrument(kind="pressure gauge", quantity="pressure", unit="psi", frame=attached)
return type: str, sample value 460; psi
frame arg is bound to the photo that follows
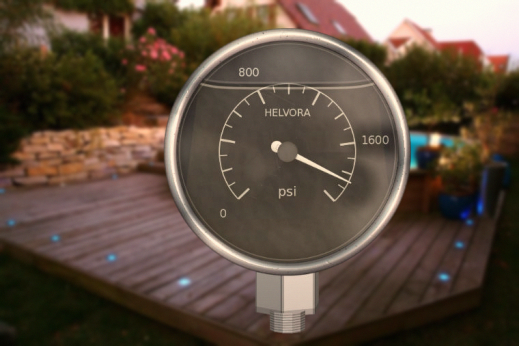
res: 1850; psi
